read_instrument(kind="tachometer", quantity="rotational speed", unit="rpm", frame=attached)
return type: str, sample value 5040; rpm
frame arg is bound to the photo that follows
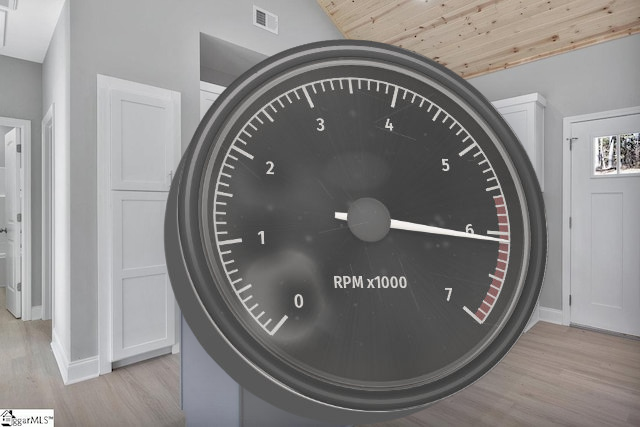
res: 6100; rpm
